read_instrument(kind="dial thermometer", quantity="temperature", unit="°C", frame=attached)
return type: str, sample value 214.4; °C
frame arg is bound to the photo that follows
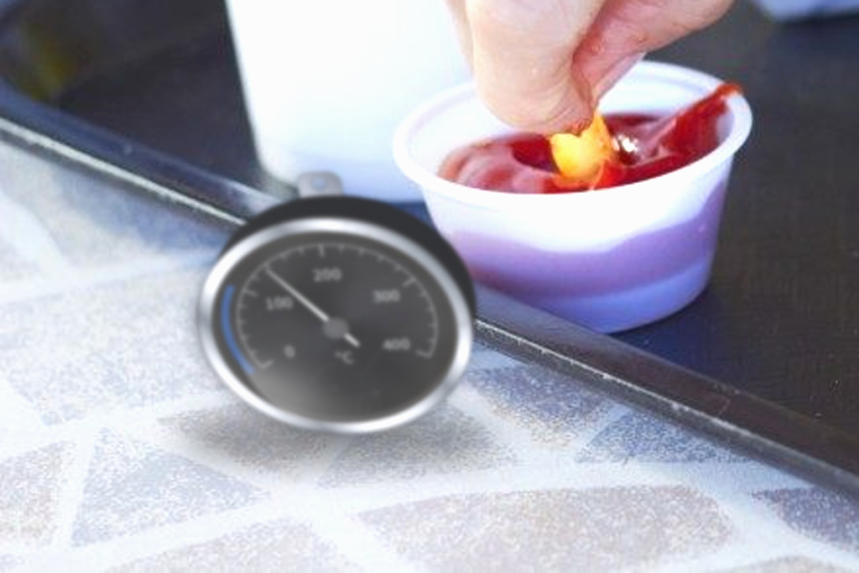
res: 140; °C
